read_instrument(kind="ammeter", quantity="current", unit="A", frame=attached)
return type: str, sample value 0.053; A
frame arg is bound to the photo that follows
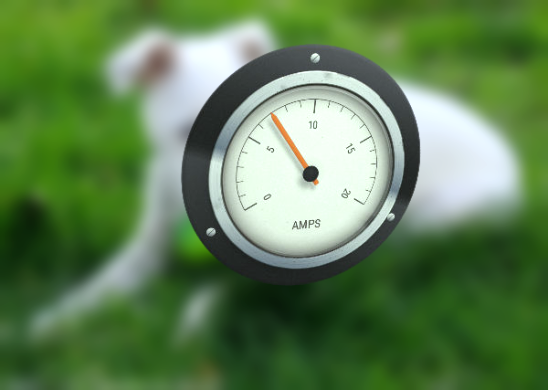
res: 7; A
